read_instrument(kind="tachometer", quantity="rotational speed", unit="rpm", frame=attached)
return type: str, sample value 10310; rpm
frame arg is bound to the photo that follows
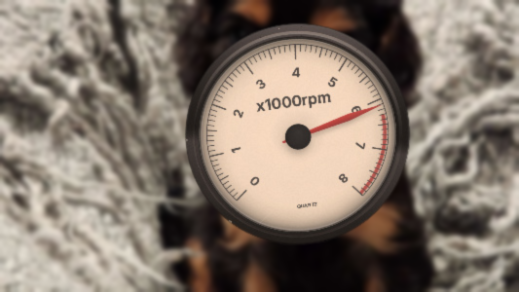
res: 6100; rpm
